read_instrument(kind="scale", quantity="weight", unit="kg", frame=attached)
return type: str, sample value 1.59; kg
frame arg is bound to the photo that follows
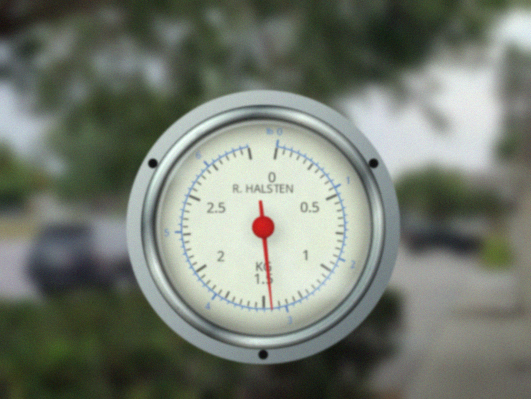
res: 1.45; kg
